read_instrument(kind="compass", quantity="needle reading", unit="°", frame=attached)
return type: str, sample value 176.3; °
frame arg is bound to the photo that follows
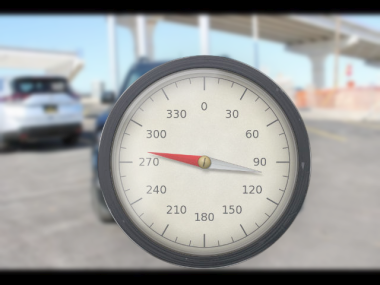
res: 280; °
